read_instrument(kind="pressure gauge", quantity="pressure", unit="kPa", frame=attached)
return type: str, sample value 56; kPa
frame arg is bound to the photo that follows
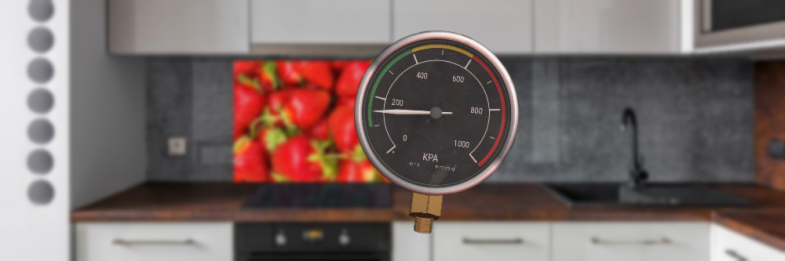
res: 150; kPa
